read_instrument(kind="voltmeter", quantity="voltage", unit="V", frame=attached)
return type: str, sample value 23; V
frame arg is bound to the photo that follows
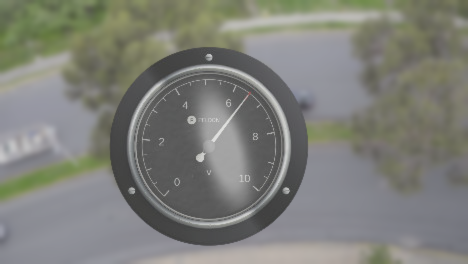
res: 6.5; V
